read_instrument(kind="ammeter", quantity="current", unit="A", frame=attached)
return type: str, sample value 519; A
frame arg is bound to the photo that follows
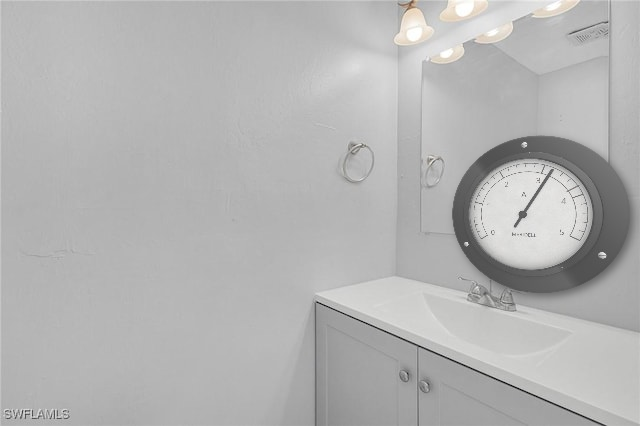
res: 3.2; A
